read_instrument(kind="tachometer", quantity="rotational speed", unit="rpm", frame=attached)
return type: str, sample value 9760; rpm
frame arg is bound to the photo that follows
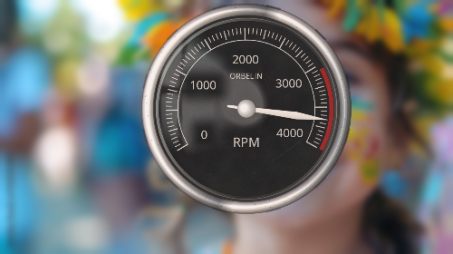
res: 3650; rpm
